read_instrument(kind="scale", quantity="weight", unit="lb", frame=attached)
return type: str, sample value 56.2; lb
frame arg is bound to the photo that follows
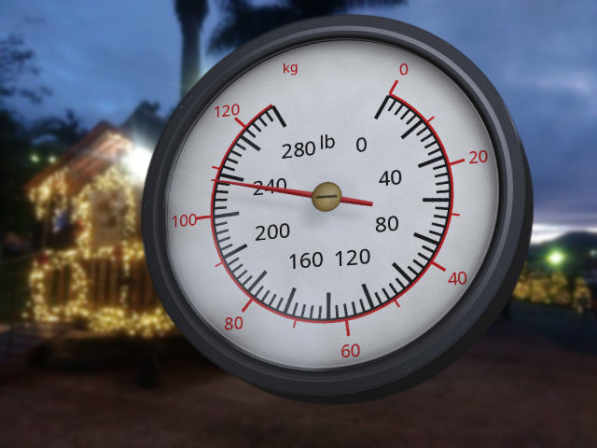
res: 236; lb
